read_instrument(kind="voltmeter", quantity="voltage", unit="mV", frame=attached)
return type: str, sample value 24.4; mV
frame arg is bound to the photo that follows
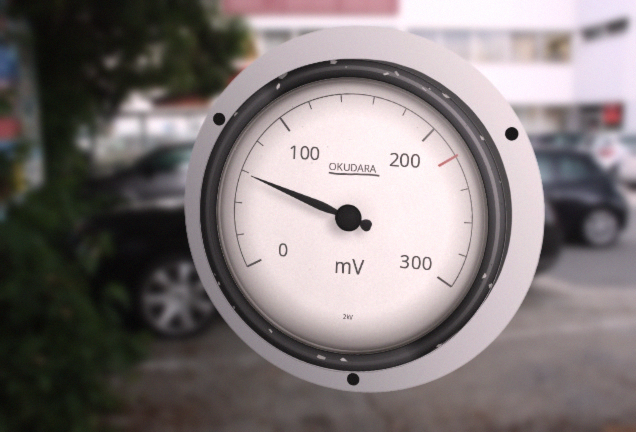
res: 60; mV
